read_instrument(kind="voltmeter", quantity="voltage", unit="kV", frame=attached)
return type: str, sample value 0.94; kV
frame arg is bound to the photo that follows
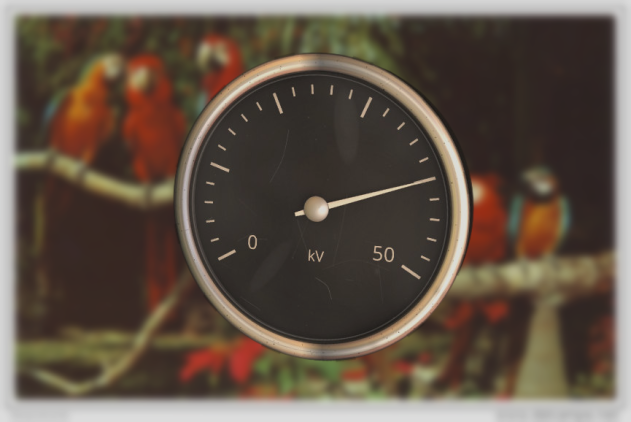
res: 40; kV
